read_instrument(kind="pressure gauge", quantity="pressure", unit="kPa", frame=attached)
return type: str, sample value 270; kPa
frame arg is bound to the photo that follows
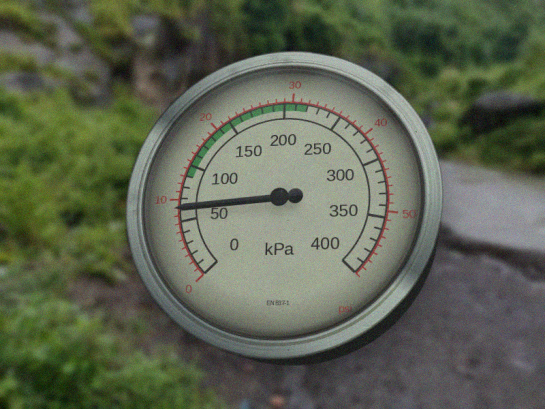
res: 60; kPa
